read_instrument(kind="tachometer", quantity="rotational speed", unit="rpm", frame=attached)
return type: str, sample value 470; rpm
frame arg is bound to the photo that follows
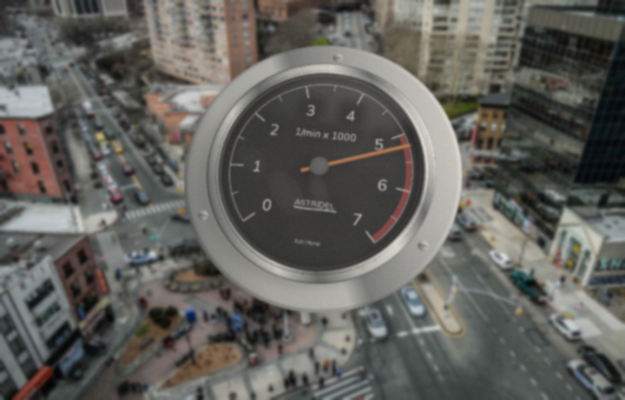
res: 5250; rpm
